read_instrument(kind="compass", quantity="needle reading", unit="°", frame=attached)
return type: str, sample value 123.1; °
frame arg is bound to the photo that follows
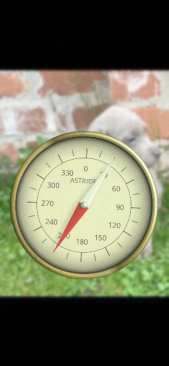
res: 210; °
